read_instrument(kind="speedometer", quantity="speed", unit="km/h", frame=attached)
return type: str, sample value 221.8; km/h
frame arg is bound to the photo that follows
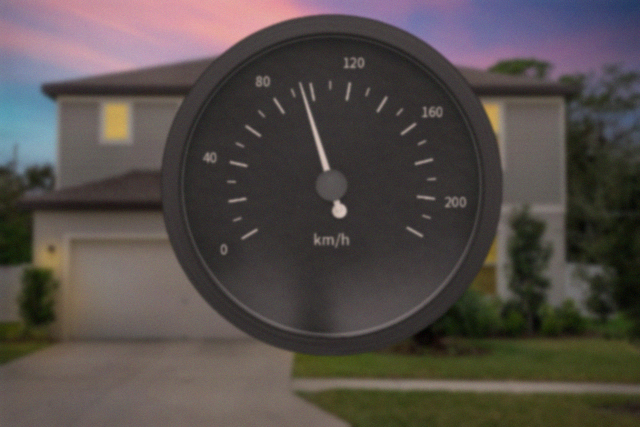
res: 95; km/h
